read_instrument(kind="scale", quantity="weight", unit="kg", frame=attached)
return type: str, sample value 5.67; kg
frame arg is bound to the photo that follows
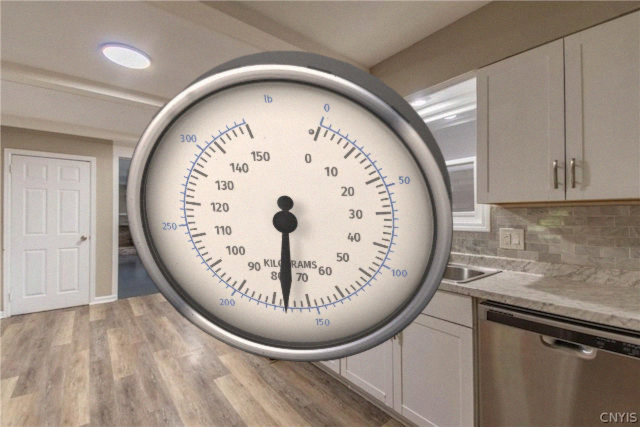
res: 76; kg
